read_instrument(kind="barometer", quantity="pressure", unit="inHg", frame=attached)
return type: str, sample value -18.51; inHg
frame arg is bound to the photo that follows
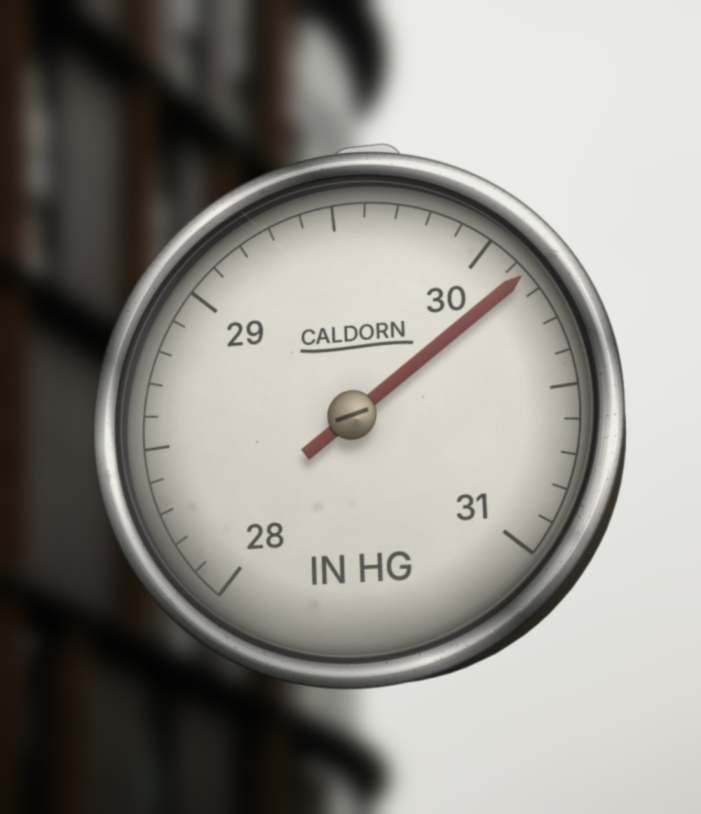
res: 30.15; inHg
